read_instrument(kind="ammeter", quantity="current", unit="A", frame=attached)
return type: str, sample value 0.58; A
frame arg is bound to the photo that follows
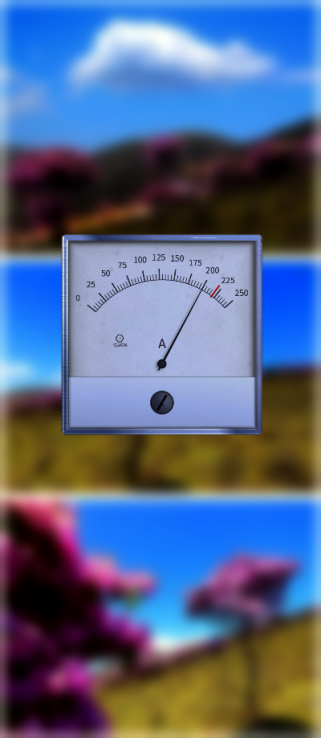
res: 200; A
